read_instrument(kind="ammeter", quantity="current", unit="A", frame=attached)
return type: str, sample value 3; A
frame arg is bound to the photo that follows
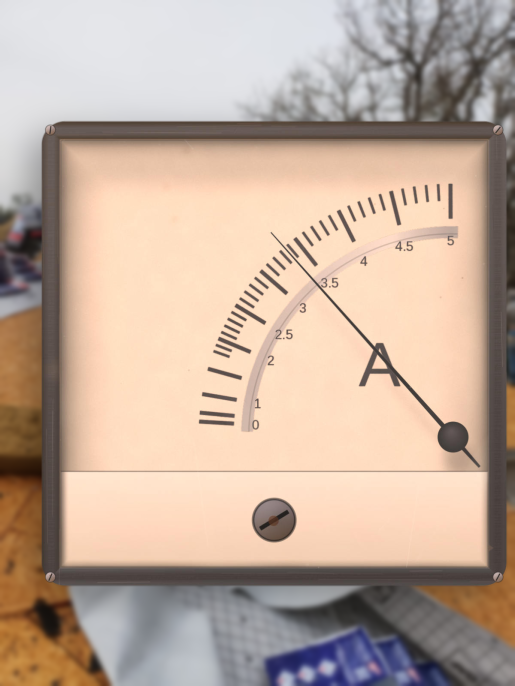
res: 3.35; A
